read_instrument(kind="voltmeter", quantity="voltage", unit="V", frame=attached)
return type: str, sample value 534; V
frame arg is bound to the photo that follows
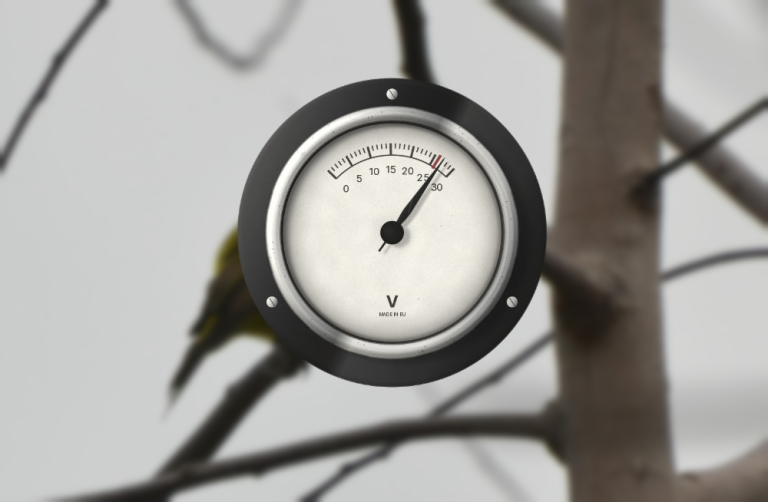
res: 27; V
